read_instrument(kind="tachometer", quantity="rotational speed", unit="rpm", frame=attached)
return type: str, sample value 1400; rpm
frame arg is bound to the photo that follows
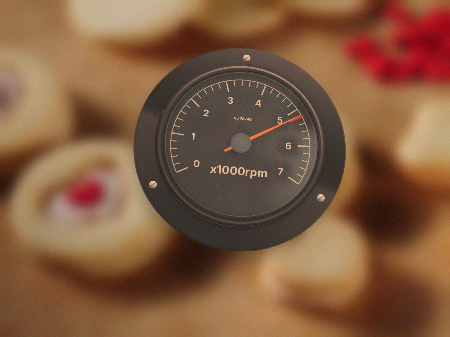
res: 5200; rpm
